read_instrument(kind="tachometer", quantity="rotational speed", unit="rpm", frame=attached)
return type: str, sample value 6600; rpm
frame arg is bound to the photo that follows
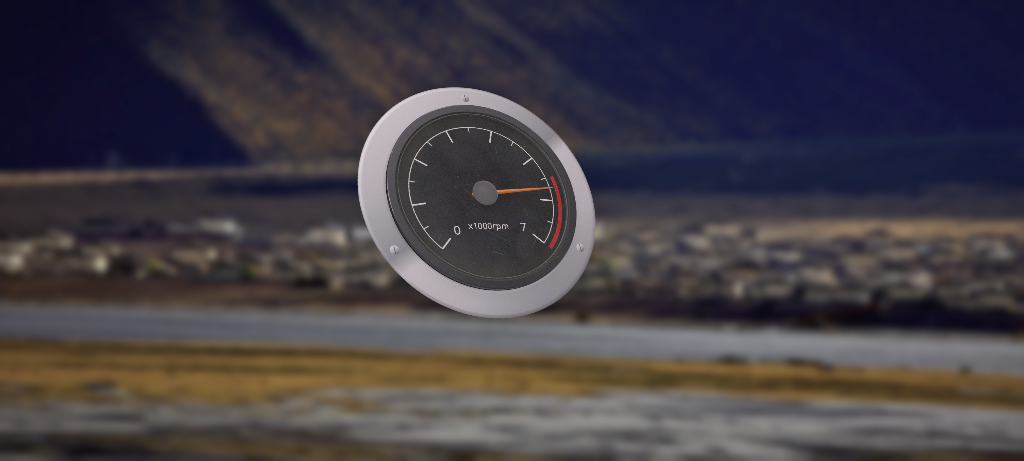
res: 5750; rpm
